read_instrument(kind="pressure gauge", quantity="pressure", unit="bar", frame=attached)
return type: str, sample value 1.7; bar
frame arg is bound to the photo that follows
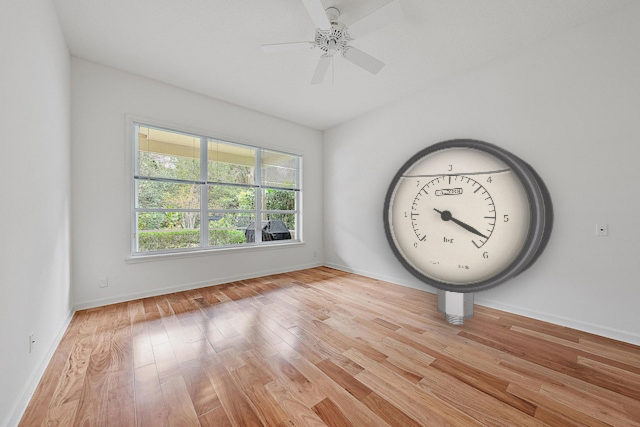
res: 5.6; bar
